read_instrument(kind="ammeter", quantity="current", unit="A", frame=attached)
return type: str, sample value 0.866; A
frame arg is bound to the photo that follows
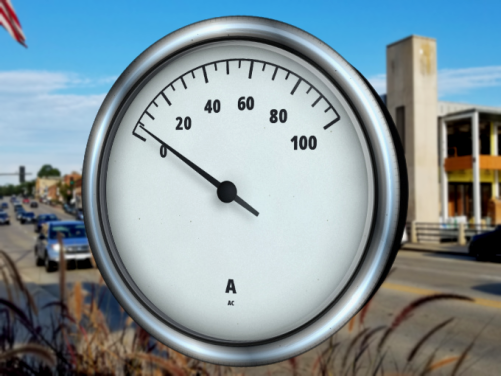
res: 5; A
